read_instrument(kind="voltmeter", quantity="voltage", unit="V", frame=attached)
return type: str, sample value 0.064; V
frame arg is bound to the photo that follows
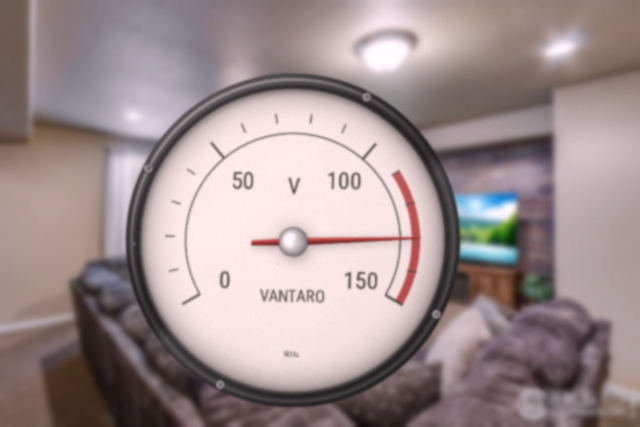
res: 130; V
